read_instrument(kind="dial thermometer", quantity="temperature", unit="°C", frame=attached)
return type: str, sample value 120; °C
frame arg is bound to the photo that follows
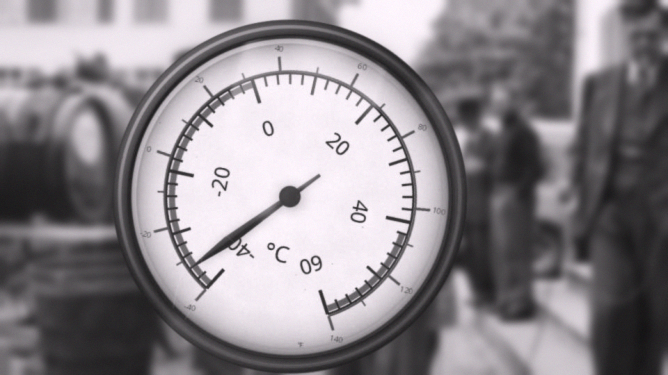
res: -36; °C
